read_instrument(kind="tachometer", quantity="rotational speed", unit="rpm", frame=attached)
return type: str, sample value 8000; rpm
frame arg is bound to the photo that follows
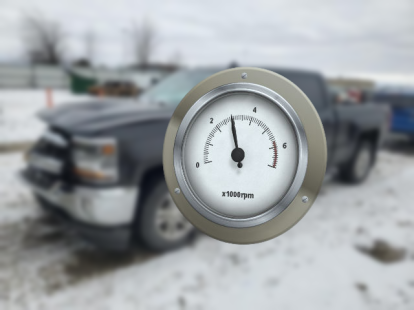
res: 3000; rpm
